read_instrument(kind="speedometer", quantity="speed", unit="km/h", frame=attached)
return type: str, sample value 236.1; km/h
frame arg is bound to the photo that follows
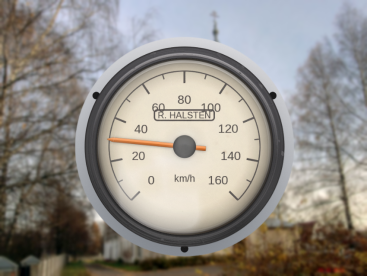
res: 30; km/h
